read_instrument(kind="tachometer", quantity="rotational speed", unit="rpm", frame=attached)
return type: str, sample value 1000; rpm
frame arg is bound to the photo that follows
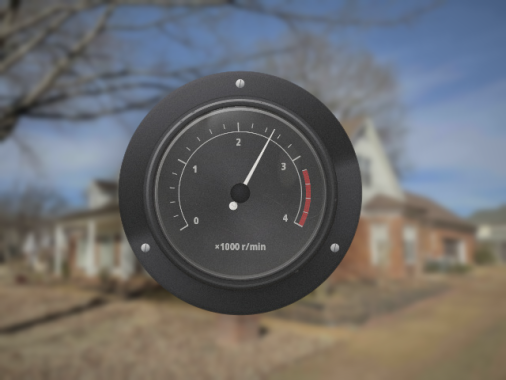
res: 2500; rpm
